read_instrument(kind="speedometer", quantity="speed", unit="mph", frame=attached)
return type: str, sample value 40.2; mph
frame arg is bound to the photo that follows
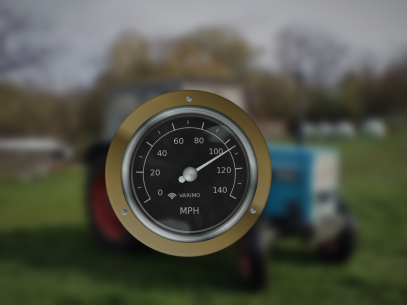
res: 105; mph
